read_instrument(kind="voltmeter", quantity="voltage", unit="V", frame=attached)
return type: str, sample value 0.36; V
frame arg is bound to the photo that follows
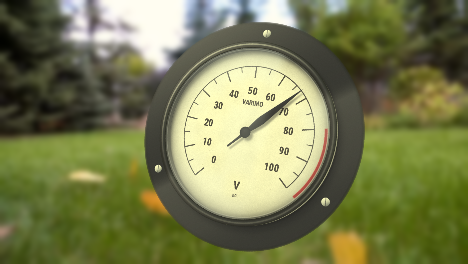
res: 67.5; V
